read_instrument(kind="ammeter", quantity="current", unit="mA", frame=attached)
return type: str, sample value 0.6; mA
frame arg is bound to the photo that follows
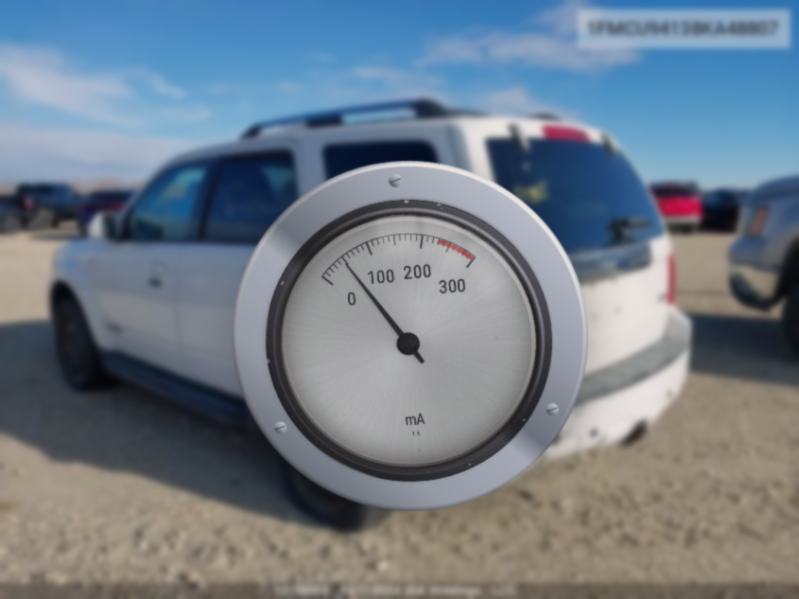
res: 50; mA
